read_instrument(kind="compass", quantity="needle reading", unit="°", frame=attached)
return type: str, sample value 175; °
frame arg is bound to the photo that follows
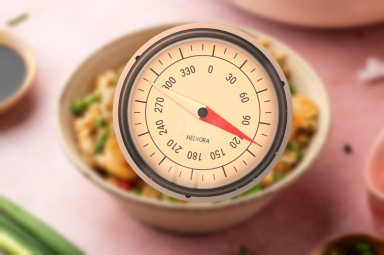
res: 110; °
